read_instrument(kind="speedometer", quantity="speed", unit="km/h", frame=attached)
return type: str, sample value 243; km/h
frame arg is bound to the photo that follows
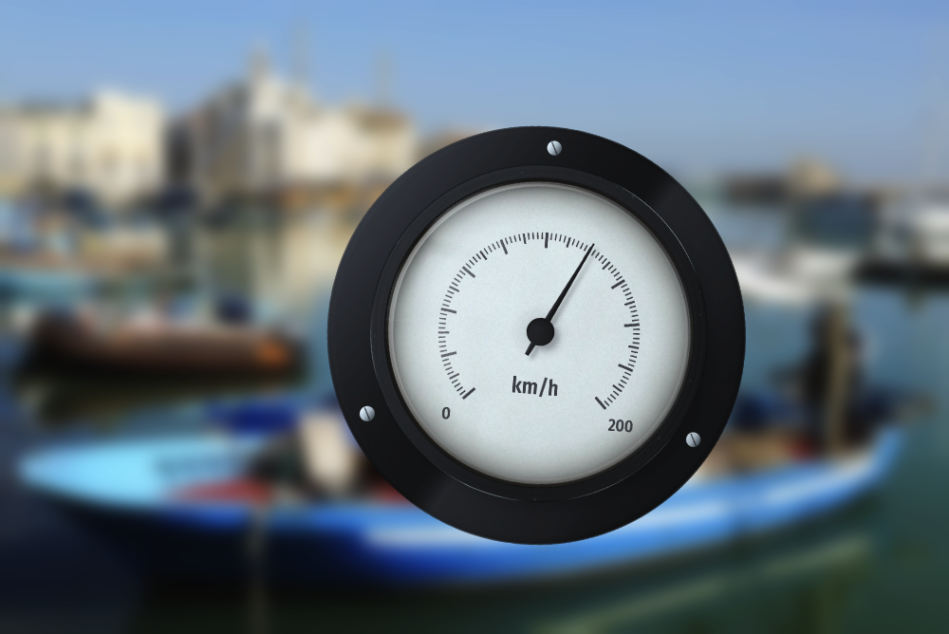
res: 120; km/h
